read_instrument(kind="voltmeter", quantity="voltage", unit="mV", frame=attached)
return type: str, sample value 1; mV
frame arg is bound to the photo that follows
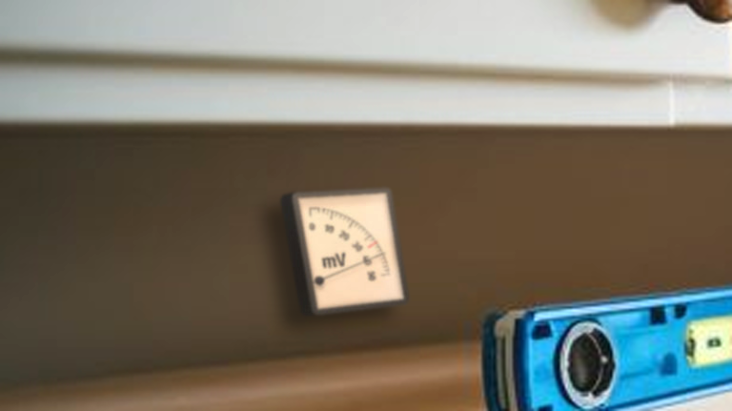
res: 40; mV
